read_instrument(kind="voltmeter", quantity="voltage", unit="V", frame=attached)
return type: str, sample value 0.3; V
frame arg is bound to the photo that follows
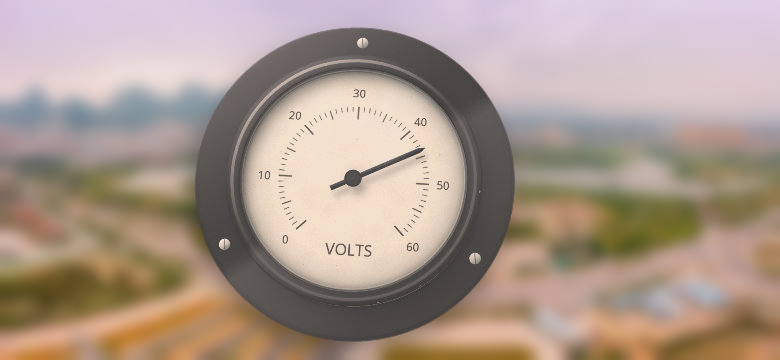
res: 44; V
